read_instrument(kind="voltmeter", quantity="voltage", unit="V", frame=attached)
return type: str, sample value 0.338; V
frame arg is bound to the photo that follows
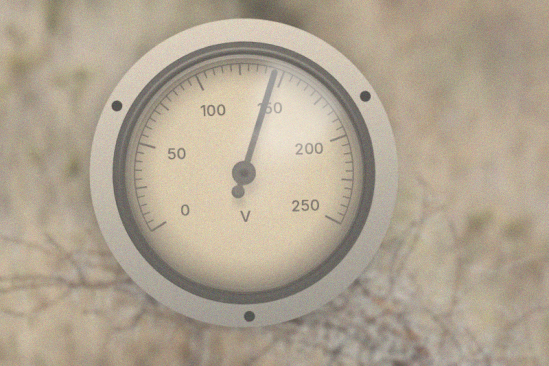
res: 145; V
